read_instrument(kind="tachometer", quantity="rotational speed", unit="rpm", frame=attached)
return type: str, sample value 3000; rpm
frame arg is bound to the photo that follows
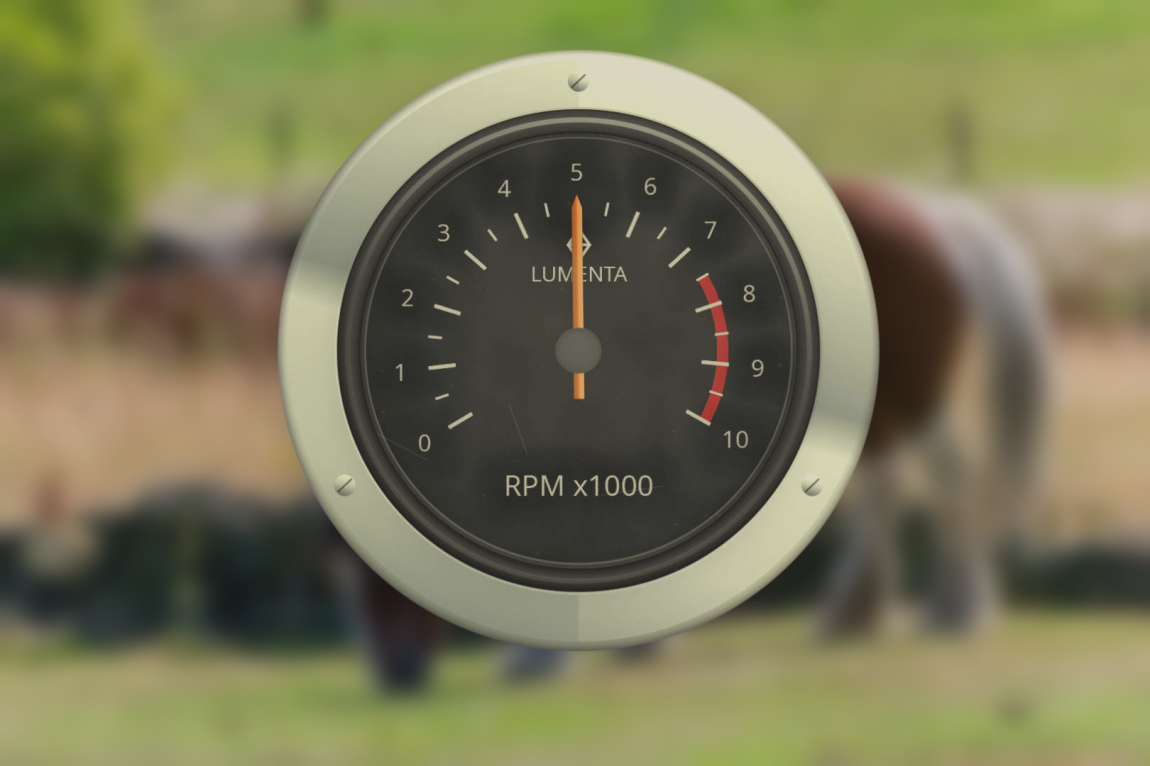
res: 5000; rpm
